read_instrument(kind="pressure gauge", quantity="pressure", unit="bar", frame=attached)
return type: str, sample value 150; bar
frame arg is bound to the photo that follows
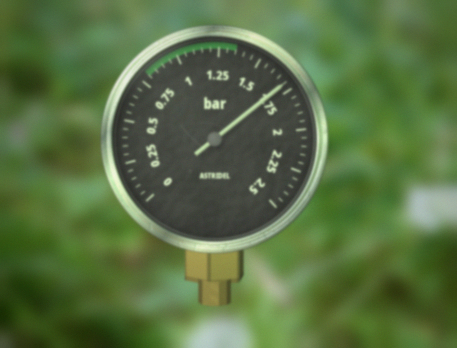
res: 1.7; bar
